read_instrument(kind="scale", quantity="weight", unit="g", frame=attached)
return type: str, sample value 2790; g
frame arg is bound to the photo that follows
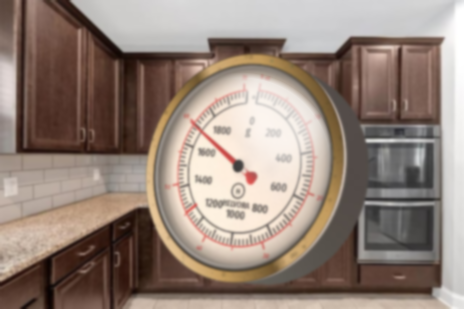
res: 1700; g
